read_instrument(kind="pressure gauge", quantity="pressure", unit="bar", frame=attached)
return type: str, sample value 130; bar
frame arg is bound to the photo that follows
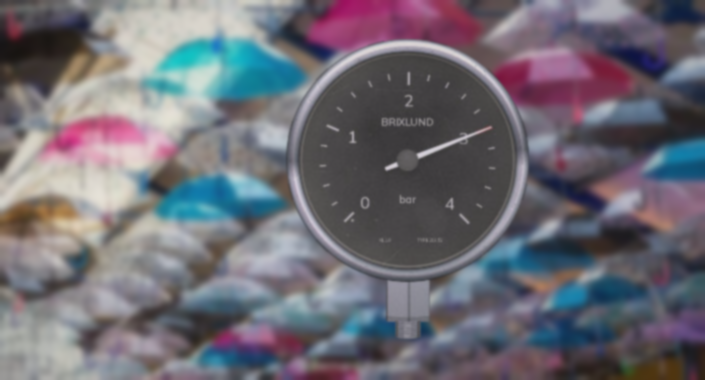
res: 3; bar
